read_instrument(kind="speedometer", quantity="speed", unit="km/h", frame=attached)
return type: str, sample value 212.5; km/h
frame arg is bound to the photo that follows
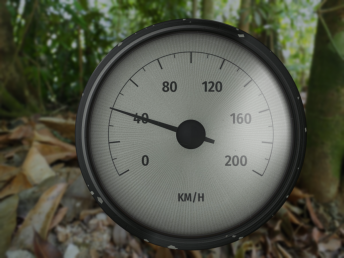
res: 40; km/h
